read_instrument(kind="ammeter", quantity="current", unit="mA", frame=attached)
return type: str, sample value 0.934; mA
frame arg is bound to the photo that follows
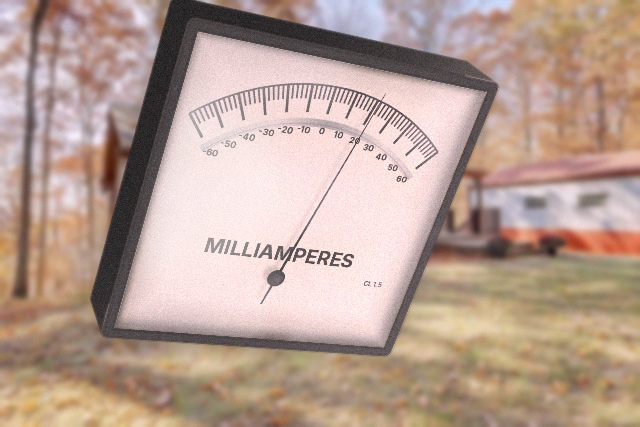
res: 20; mA
